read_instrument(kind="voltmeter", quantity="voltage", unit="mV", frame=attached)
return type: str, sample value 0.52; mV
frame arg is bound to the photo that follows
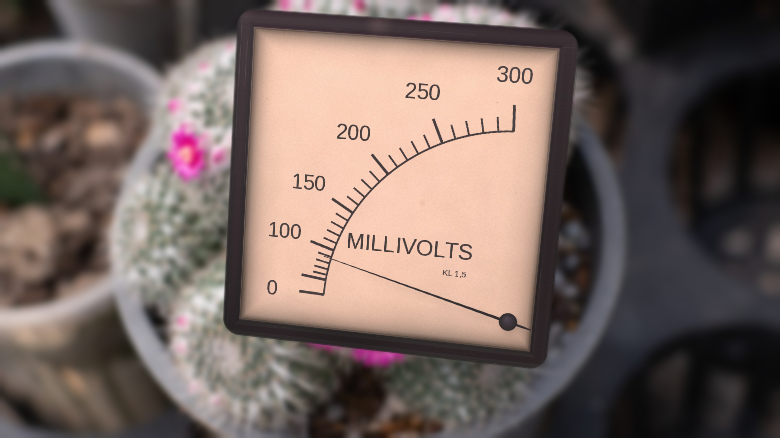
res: 90; mV
